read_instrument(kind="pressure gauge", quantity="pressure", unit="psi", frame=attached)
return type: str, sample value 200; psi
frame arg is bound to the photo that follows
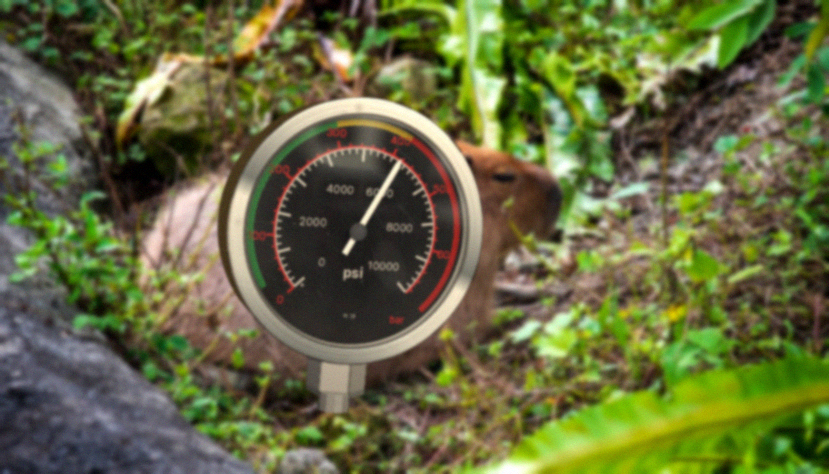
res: 6000; psi
